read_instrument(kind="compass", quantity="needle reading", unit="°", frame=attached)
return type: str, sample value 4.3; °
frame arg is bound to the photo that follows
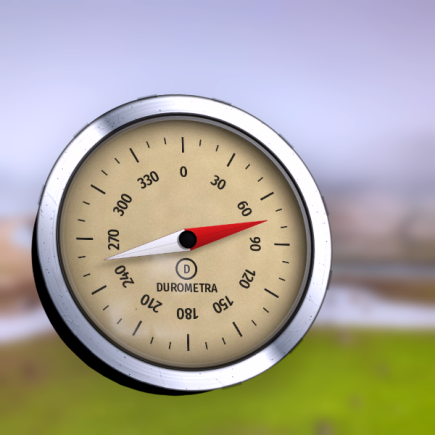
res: 75; °
